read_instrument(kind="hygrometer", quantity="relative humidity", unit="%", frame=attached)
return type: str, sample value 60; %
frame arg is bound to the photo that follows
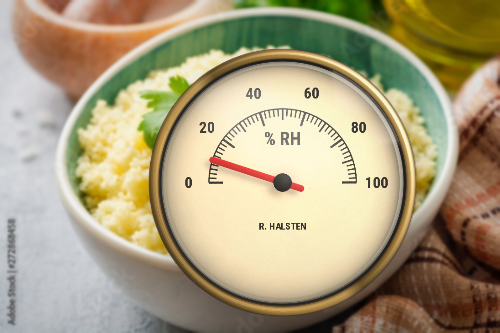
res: 10; %
